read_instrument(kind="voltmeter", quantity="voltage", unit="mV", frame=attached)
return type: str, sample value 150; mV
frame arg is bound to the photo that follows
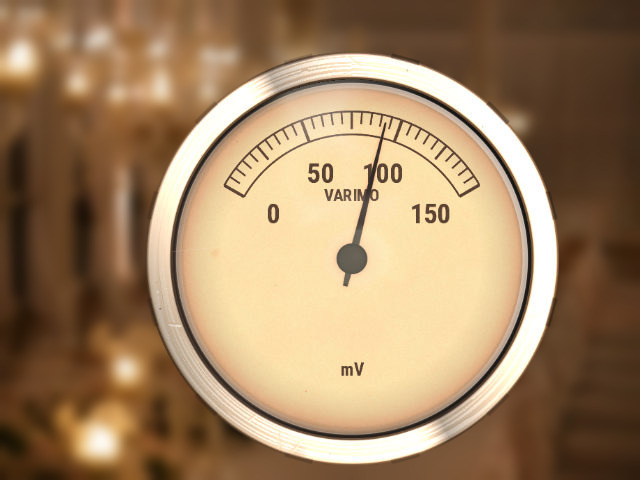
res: 92.5; mV
